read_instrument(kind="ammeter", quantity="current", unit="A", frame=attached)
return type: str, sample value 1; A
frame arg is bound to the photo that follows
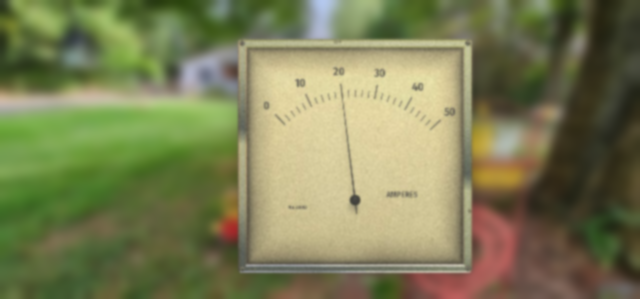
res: 20; A
